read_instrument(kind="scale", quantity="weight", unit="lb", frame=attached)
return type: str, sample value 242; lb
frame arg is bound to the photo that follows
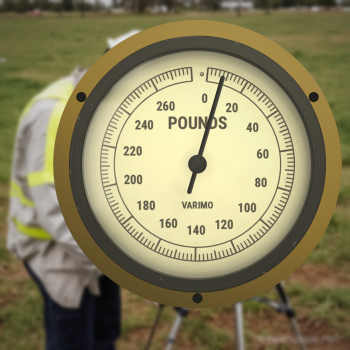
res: 8; lb
